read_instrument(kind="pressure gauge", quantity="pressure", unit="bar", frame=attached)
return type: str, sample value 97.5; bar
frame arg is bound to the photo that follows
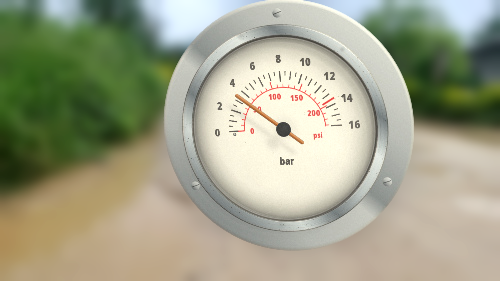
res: 3.5; bar
